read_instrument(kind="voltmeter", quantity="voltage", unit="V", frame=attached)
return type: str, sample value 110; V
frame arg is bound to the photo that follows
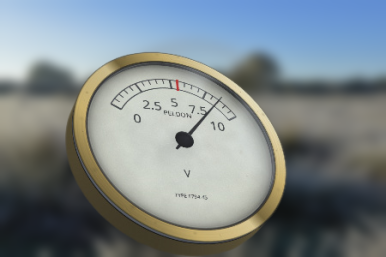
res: 8.5; V
